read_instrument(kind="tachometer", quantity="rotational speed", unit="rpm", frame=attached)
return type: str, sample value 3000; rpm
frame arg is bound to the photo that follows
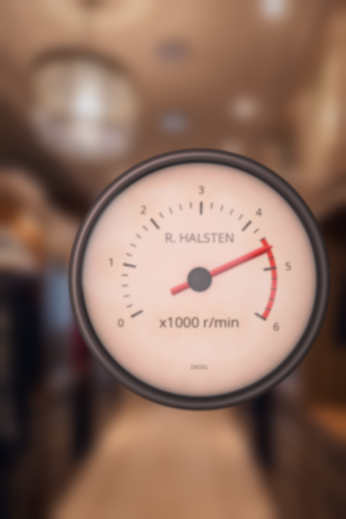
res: 4600; rpm
